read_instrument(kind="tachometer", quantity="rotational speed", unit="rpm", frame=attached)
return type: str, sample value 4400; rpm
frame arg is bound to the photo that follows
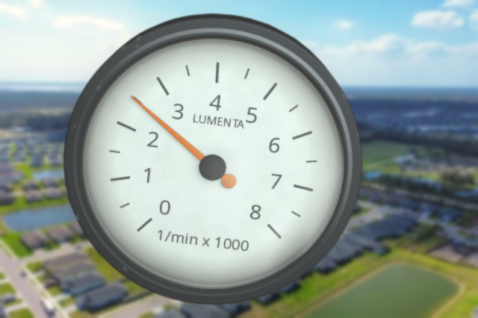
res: 2500; rpm
